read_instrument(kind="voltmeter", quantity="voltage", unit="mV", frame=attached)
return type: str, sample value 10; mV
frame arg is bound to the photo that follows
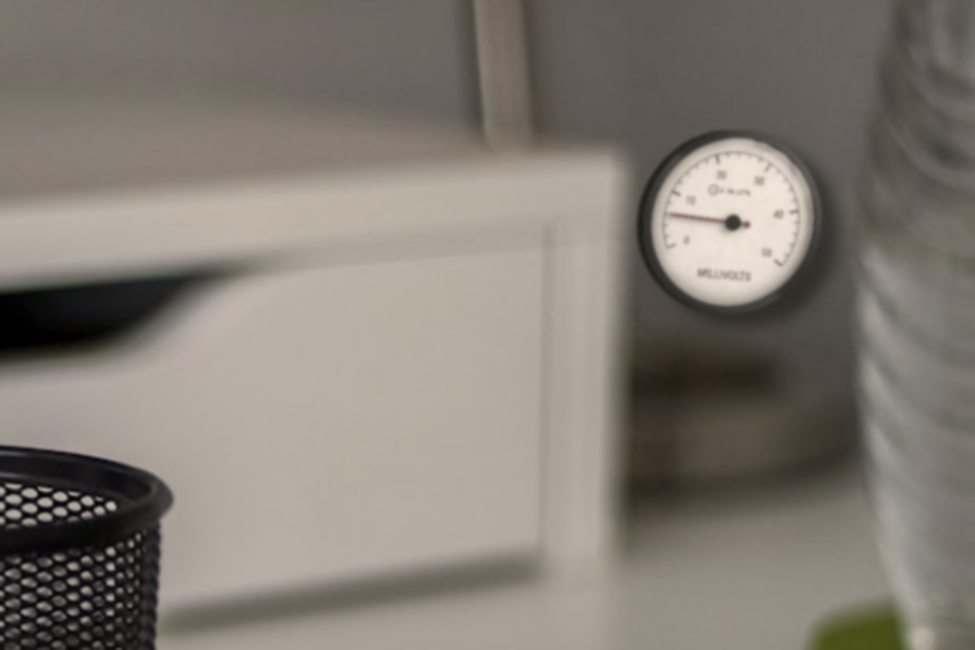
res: 6; mV
